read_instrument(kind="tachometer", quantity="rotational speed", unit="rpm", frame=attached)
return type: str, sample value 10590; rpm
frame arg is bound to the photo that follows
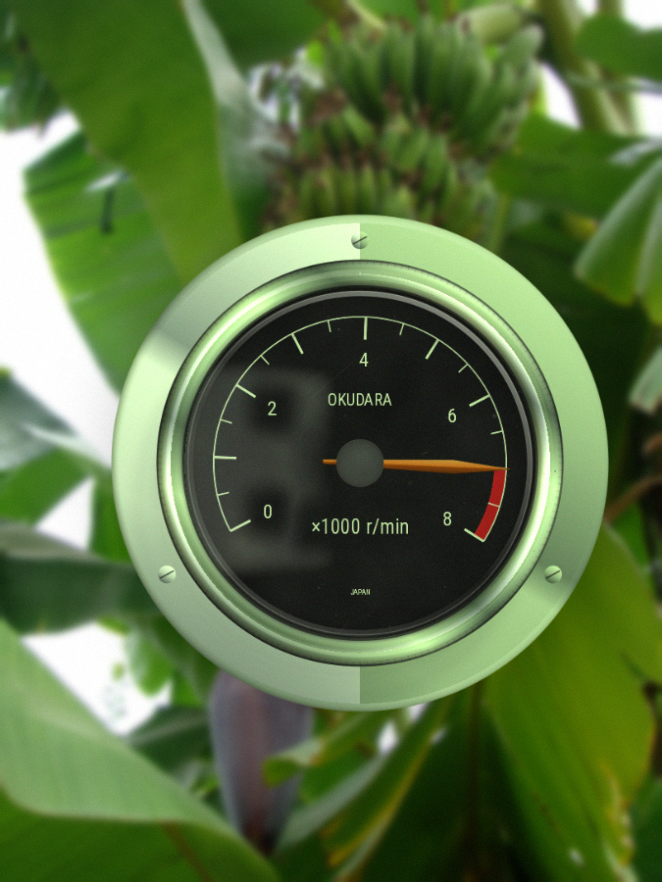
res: 7000; rpm
